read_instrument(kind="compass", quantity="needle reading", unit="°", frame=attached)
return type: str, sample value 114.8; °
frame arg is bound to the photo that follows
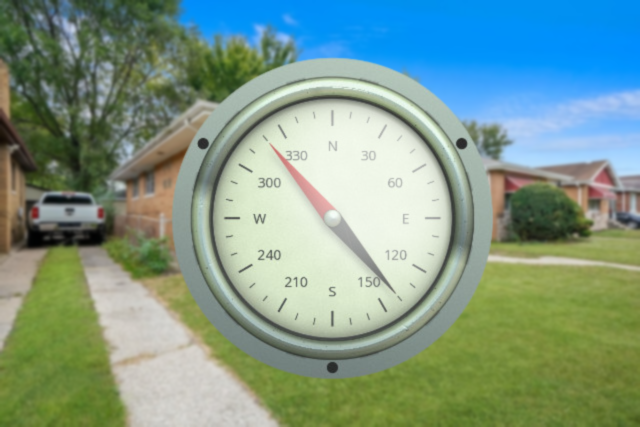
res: 320; °
